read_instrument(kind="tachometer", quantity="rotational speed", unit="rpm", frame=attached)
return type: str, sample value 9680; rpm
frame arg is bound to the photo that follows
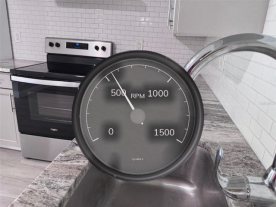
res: 550; rpm
